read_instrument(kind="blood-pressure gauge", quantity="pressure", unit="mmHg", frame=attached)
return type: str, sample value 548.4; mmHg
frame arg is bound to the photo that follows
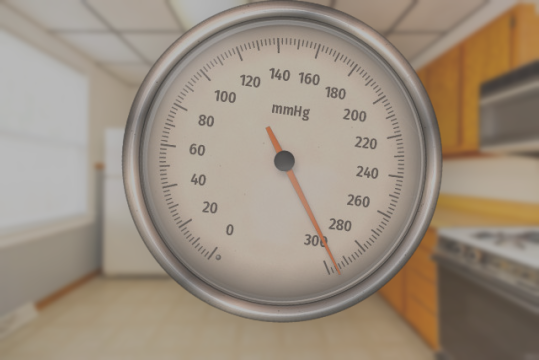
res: 296; mmHg
